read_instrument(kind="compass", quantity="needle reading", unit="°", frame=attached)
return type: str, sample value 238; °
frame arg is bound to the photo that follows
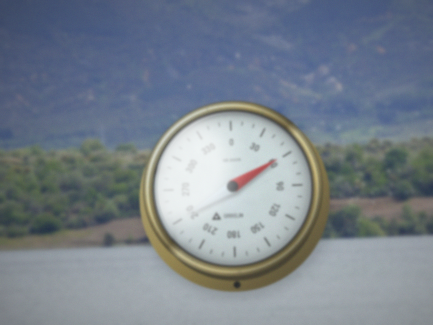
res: 60; °
